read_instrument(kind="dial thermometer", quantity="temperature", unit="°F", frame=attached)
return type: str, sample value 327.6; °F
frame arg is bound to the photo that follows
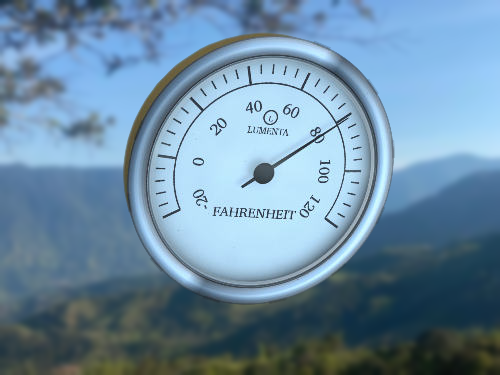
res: 80; °F
